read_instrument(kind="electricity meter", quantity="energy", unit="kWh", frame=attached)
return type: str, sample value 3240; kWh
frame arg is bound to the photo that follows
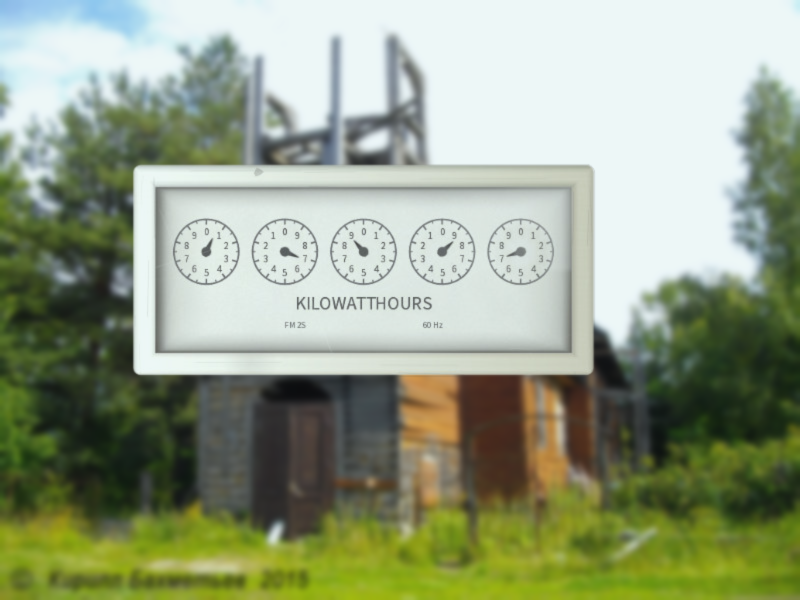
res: 6887; kWh
